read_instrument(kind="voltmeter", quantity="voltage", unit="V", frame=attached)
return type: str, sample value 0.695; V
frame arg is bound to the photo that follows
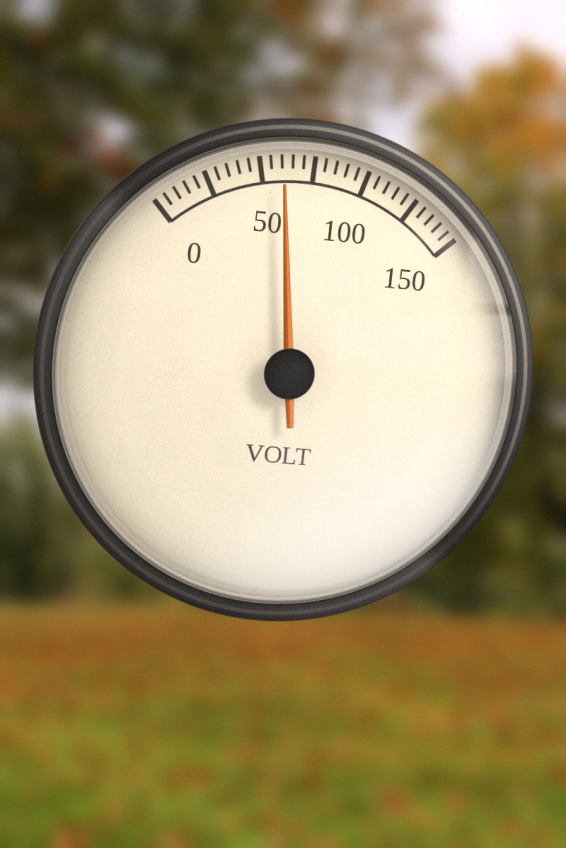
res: 60; V
